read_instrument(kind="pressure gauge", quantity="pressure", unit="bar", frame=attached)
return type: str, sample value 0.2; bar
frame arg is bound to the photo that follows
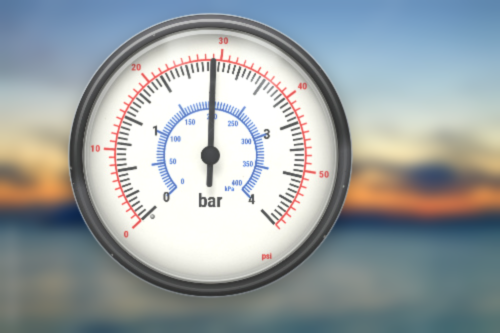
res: 2; bar
